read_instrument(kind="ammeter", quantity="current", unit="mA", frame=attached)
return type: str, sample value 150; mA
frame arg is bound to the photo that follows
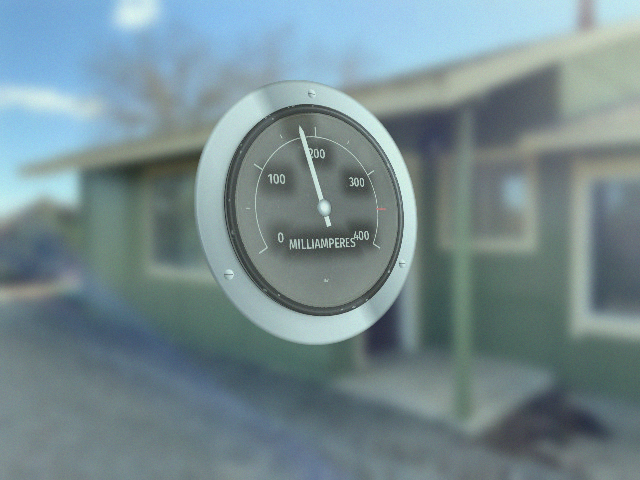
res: 175; mA
